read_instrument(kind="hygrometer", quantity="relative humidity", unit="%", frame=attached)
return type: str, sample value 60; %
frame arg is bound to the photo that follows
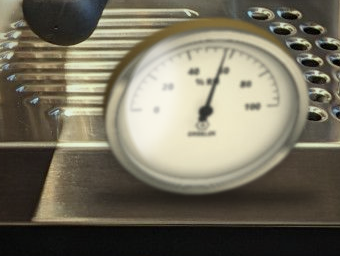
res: 56; %
